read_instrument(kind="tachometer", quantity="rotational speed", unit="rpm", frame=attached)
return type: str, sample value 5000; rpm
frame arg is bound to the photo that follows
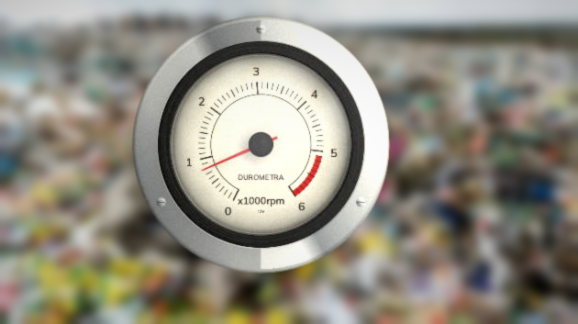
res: 800; rpm
